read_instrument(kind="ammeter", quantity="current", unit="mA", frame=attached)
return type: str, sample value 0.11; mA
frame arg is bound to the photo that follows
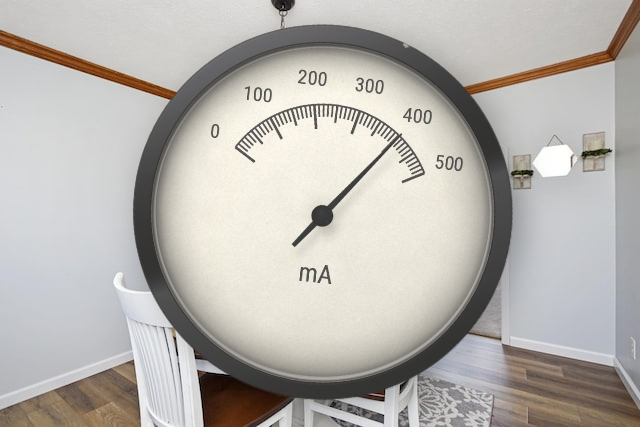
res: 400; mA
